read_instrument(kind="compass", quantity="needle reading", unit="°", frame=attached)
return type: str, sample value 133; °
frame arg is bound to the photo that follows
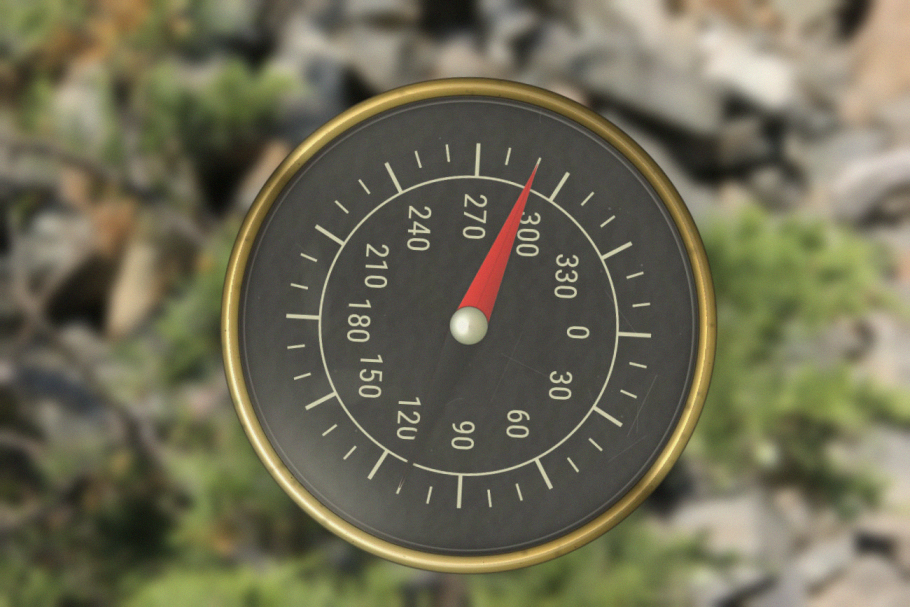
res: 290; °
